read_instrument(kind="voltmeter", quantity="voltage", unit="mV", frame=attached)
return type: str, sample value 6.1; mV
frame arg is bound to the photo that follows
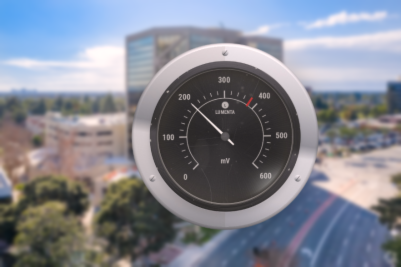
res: 200; mV
